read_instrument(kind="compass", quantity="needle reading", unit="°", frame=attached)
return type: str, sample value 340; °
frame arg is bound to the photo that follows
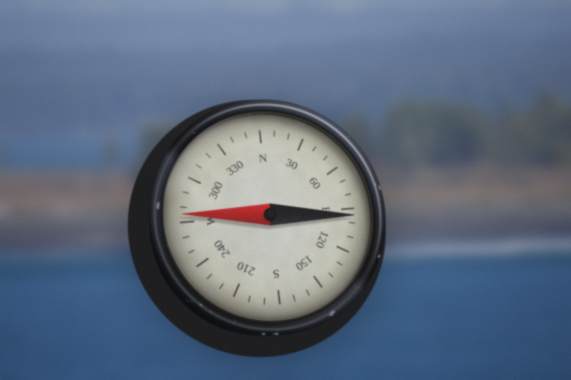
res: 275; °
